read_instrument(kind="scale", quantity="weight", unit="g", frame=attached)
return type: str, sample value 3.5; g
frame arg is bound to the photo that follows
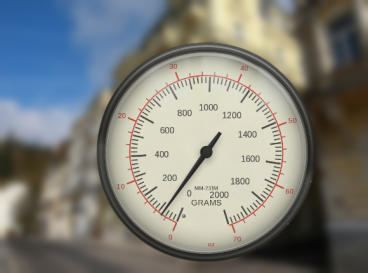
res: 80; g
